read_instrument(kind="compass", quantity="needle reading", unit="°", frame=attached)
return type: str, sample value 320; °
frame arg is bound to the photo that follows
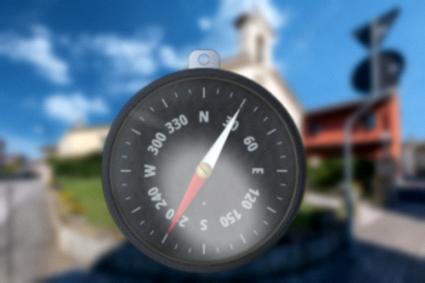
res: 210; °
